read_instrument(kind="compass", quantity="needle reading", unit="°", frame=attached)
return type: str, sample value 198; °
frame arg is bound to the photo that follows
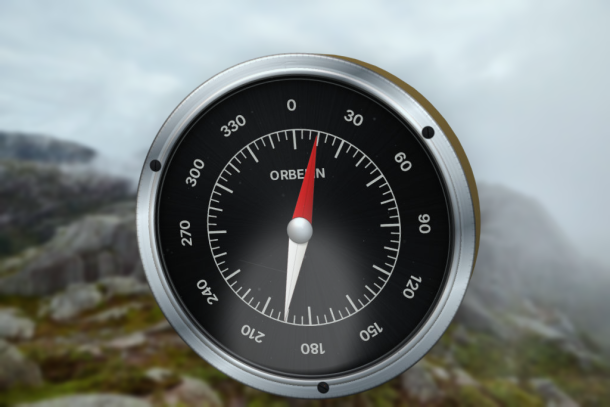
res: 15; °
